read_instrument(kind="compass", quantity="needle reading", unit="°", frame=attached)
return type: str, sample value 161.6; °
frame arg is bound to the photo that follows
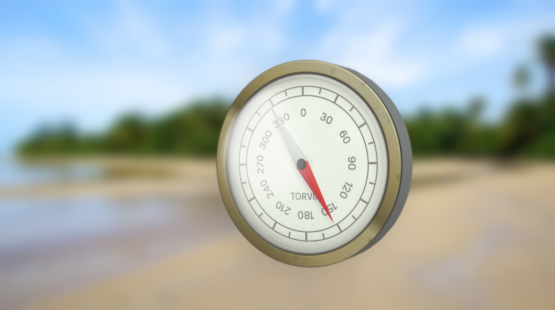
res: 150; °
